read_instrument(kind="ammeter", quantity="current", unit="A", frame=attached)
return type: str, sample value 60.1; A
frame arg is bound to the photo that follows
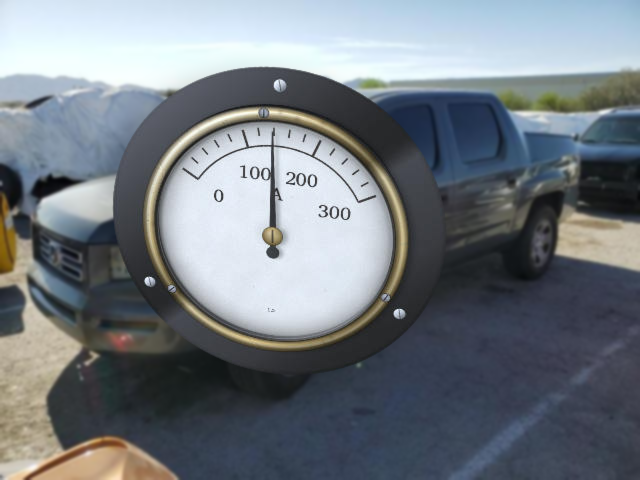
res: 140; A
